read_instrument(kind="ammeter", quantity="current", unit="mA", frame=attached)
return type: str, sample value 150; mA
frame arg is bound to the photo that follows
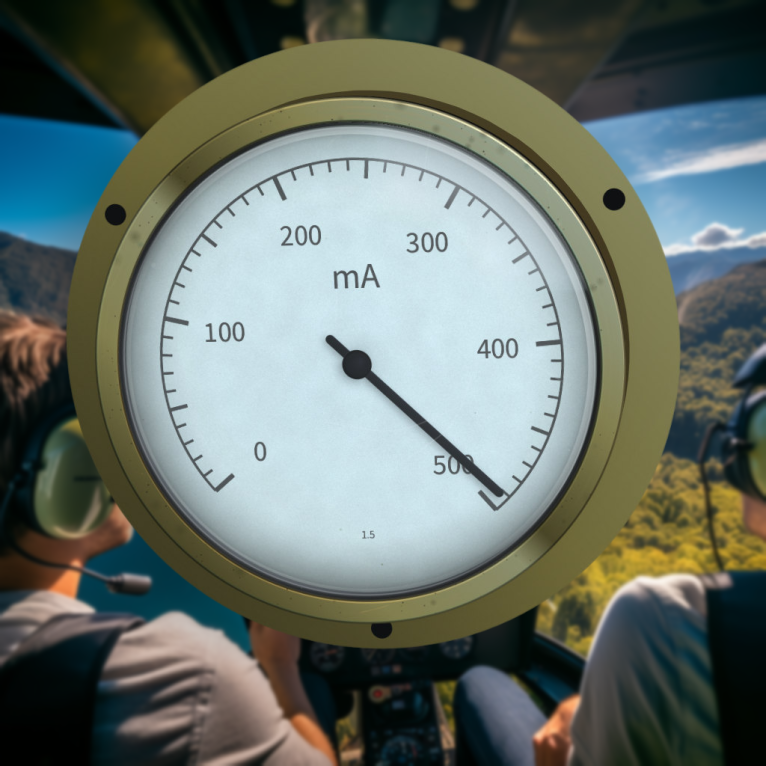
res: 490; mA
